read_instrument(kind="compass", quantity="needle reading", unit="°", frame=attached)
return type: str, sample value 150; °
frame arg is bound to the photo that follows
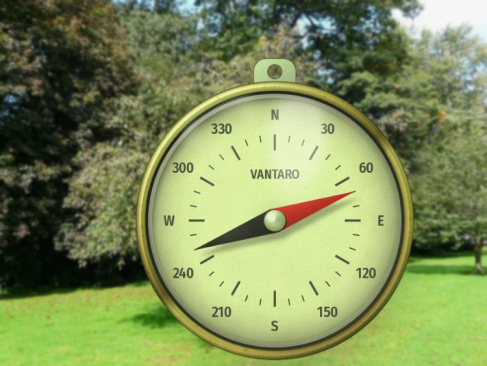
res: 70; °
